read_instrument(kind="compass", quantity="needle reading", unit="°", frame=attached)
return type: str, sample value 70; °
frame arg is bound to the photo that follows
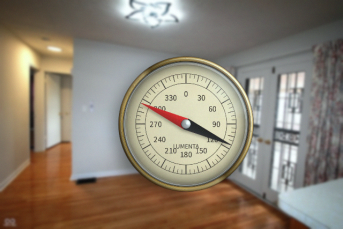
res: 295; °
